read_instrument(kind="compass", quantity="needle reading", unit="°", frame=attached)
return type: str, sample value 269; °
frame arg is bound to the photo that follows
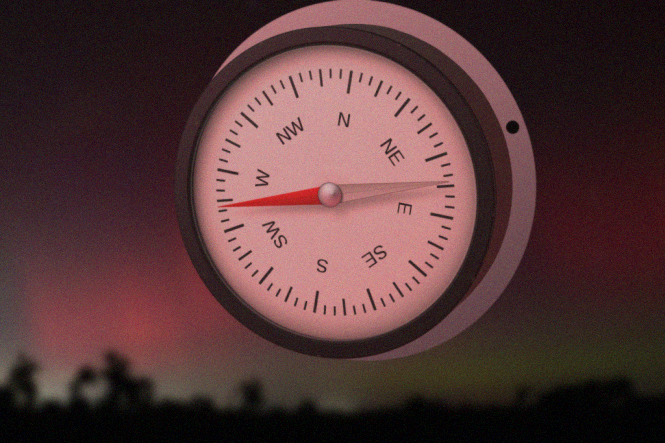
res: 252.5; °
